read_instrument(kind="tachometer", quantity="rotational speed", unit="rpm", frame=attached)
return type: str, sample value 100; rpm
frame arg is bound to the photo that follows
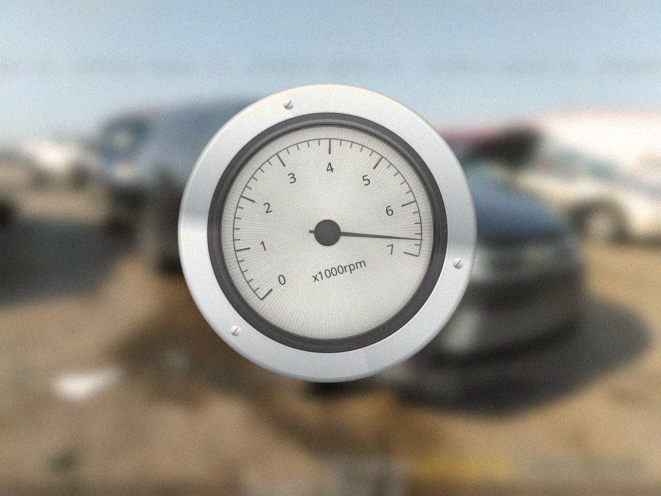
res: 6700; rpm
